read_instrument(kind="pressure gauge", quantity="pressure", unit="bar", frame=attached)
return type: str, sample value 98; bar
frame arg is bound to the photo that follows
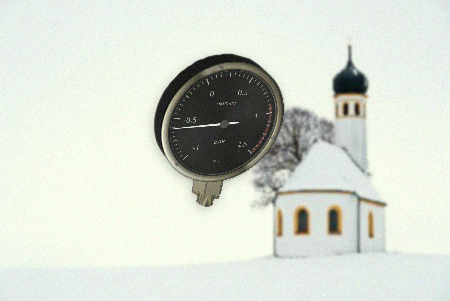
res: -0.6; bar
